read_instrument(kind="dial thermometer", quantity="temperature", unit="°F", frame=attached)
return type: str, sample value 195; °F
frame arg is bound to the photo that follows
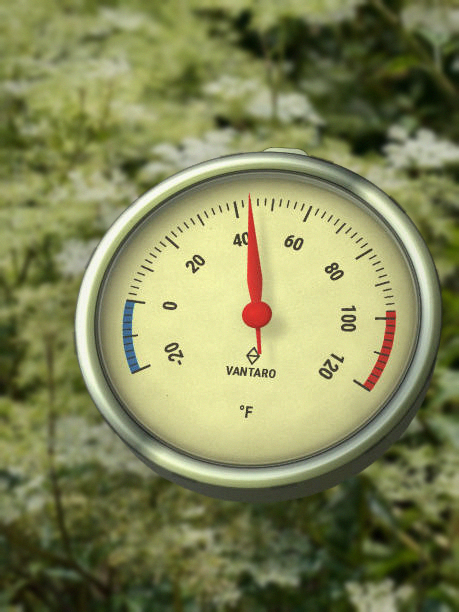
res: 44; °F
